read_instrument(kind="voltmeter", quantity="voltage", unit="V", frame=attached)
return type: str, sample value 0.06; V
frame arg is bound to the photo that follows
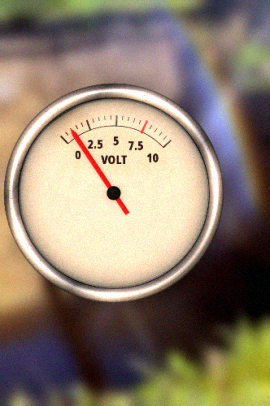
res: 1; V
